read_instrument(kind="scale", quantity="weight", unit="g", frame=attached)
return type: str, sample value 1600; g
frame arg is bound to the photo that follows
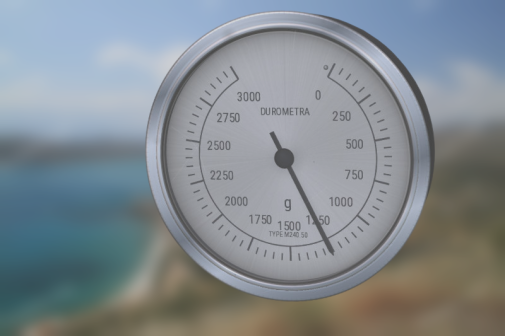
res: 1250; g
